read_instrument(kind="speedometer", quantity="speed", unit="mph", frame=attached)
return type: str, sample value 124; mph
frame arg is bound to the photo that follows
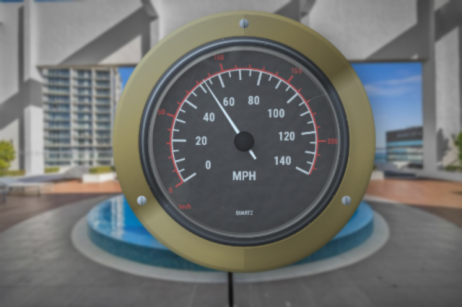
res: 52.5; mph
